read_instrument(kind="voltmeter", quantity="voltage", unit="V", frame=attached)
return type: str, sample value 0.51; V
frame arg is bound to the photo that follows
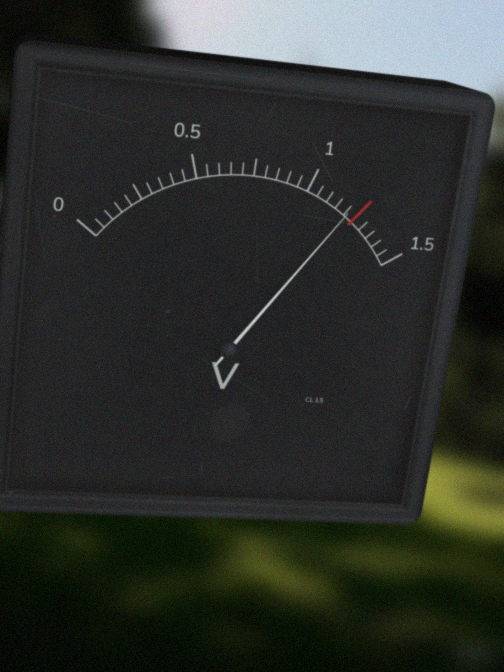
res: 1.2; V
